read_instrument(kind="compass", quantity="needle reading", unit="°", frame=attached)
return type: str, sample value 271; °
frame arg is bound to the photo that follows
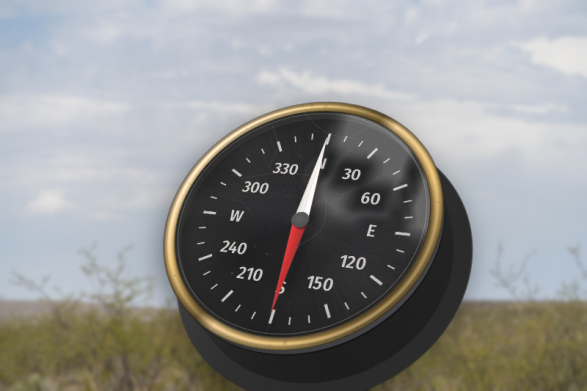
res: 180; °
